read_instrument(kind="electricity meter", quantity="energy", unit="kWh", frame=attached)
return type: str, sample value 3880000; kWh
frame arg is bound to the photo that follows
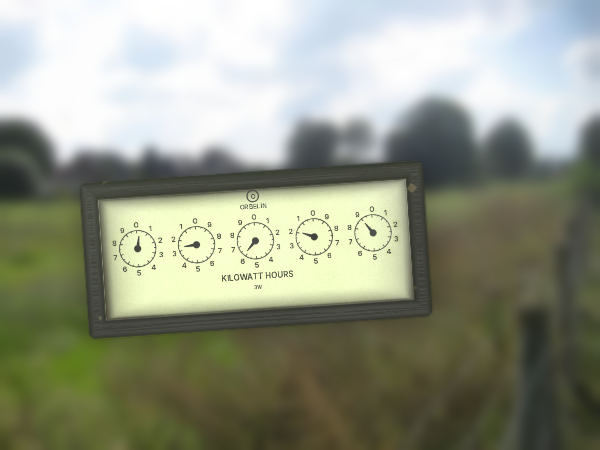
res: 2619; kWh
